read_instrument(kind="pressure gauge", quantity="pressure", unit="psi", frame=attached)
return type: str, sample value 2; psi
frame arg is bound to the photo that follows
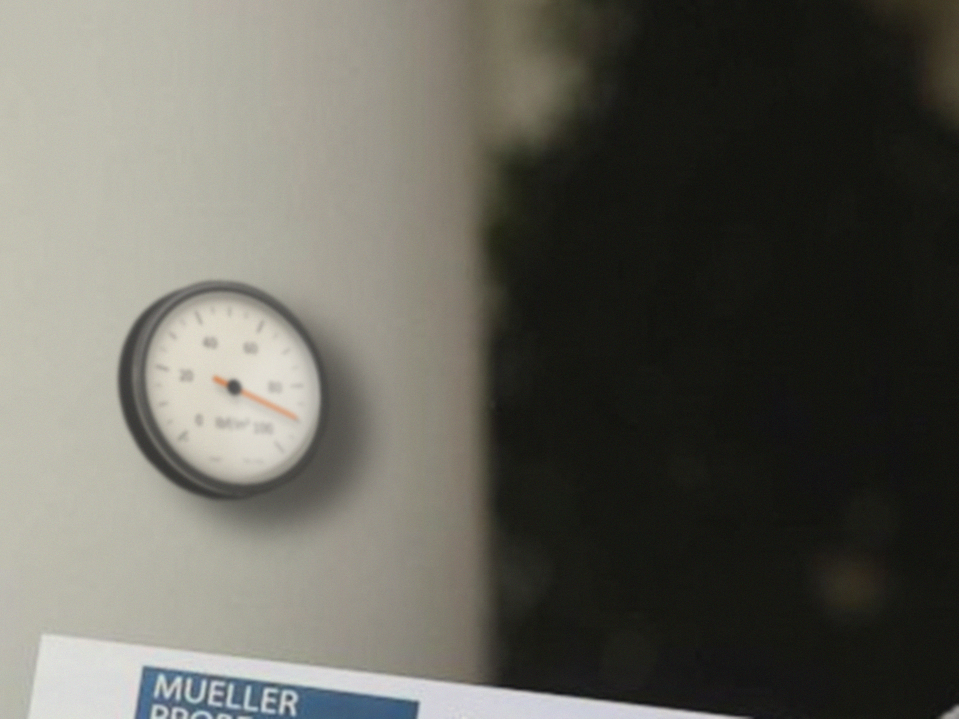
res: 90; psi
